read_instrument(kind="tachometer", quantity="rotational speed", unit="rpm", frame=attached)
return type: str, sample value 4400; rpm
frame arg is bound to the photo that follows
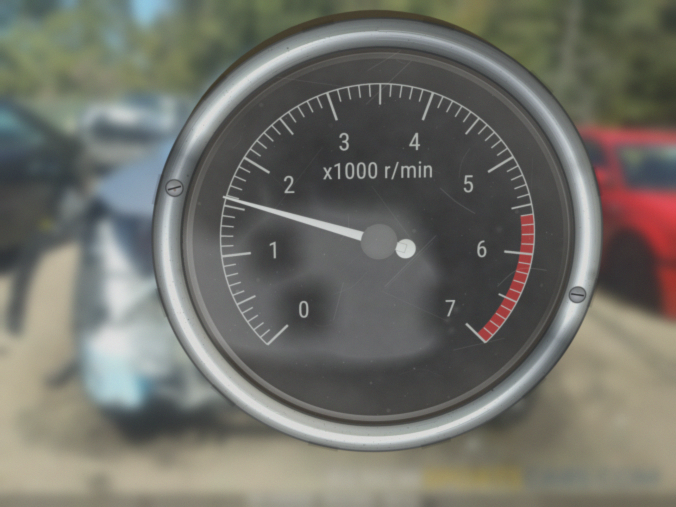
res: 1600; rpm
